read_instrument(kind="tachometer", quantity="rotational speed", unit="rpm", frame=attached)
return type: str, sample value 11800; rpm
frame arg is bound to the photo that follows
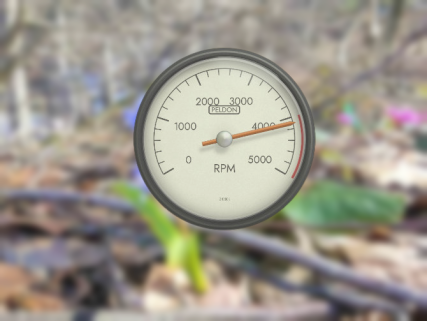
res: 4100; rpm
